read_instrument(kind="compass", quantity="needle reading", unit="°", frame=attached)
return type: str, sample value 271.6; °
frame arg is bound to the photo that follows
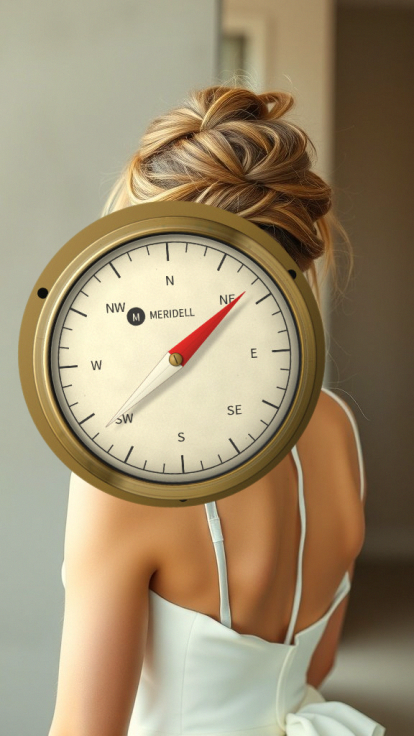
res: 50; °
